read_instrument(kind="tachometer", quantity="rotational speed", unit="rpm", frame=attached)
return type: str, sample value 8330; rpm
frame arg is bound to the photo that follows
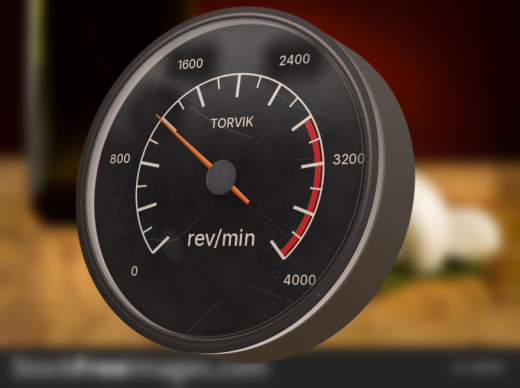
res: 1200; rpm
